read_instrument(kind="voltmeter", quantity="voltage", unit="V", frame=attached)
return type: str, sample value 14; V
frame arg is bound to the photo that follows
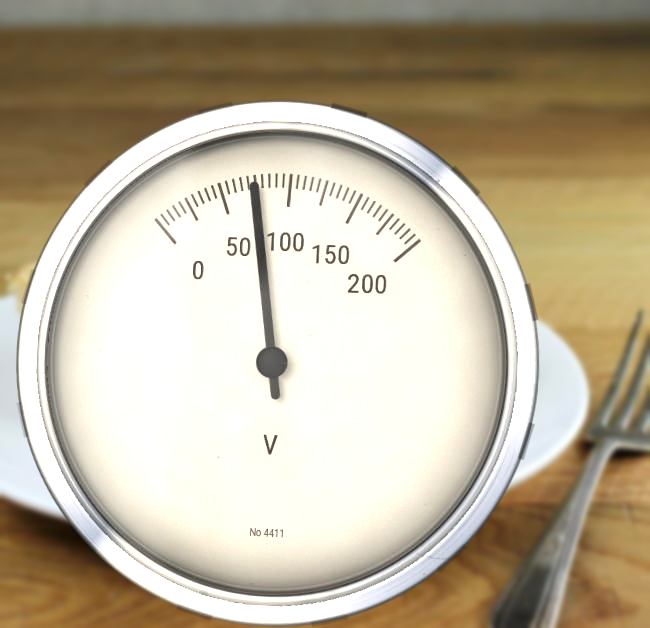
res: 75; V
